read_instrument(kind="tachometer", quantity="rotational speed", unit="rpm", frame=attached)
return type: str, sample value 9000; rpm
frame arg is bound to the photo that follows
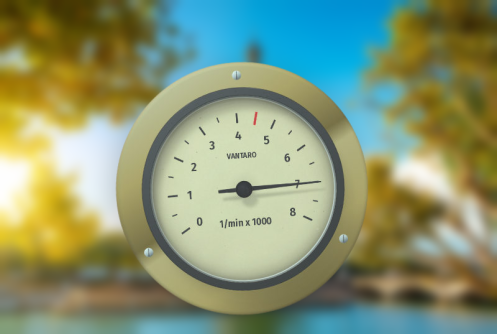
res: 7000; rpm
